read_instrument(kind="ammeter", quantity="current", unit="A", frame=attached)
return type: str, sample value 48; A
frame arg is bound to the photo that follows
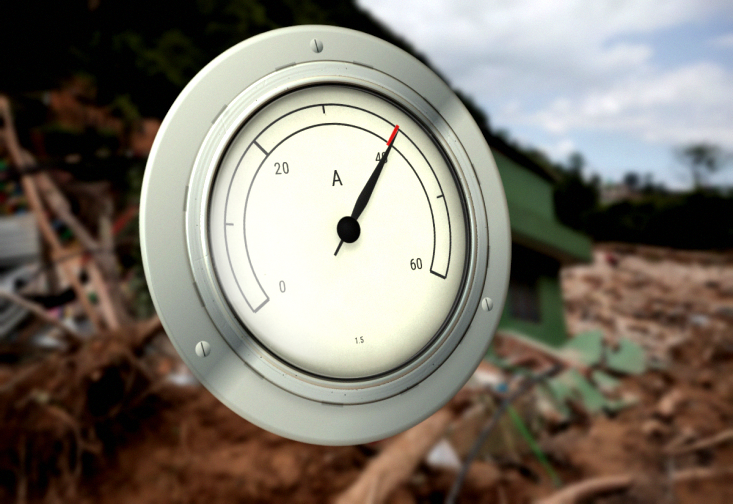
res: 40; A
